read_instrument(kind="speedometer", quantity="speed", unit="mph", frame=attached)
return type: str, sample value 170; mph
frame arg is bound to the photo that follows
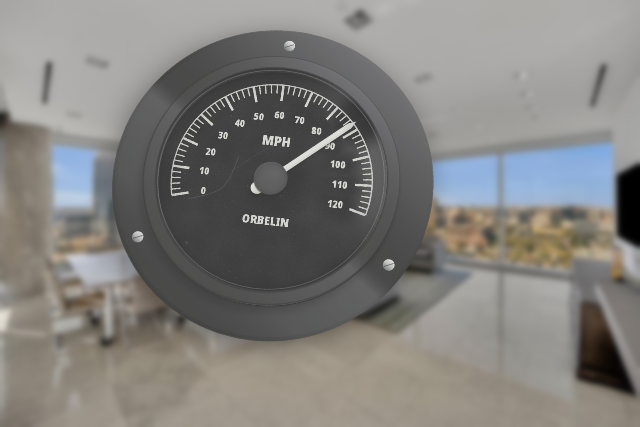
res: 88; mph
